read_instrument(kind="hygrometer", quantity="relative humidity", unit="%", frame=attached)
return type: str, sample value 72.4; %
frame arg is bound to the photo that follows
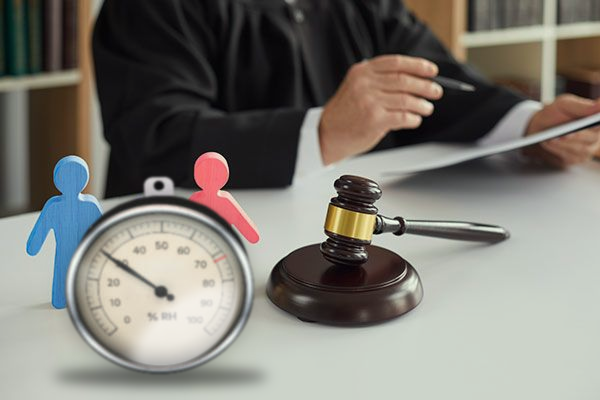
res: 30; %
